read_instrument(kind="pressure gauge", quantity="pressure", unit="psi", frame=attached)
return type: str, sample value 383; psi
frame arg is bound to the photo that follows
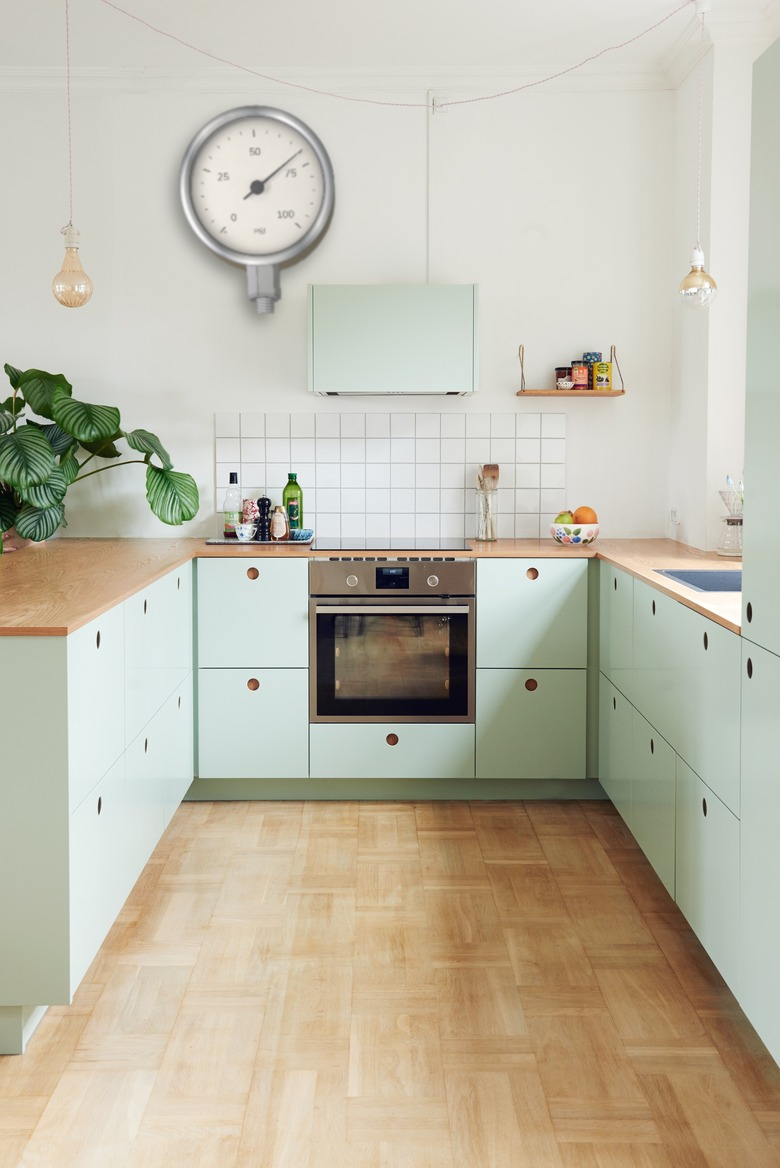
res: 70; psi
